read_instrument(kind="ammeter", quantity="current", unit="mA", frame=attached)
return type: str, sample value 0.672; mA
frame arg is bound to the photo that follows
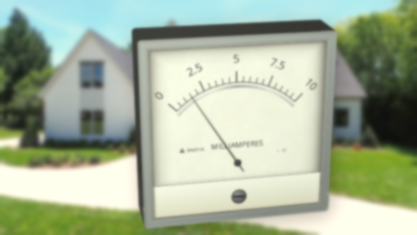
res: 1.5; mA
